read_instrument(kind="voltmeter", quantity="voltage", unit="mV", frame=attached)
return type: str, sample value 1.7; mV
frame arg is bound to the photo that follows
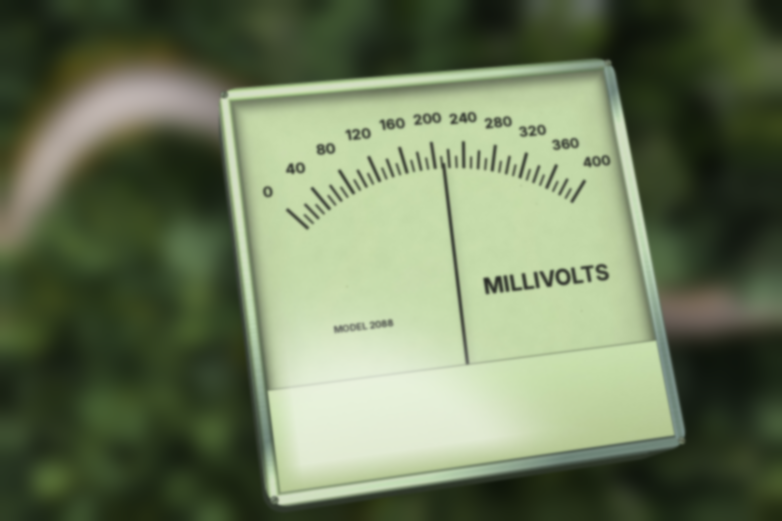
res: 210; mV
